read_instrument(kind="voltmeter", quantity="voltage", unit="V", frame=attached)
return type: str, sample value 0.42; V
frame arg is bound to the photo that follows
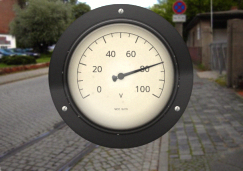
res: 80; V
